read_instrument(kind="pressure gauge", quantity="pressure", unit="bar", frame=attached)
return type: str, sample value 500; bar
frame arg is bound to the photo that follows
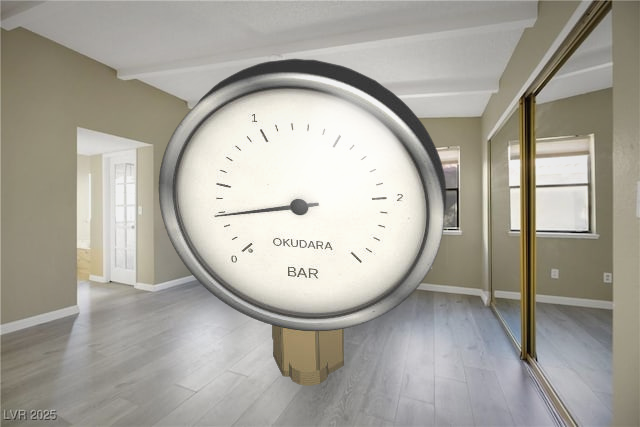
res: 0.3; bar
